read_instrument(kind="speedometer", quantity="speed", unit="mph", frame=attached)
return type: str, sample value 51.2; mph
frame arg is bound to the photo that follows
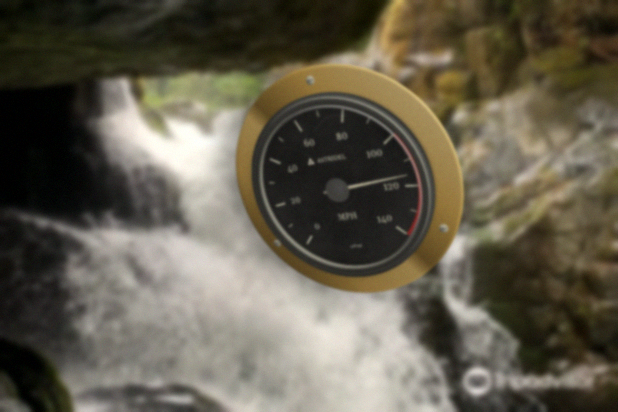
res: 115; mph
